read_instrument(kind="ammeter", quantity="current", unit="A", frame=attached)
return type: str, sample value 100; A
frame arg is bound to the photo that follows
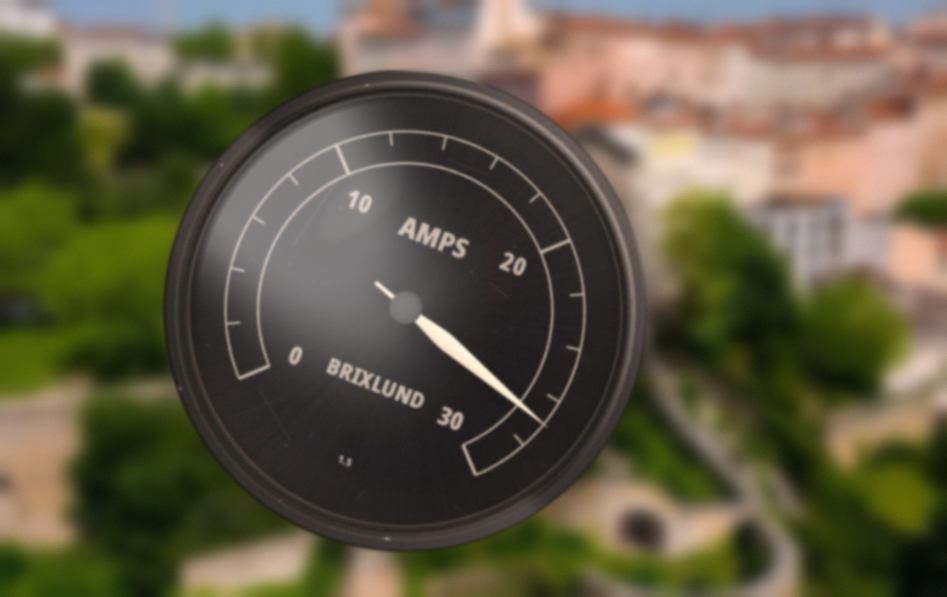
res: 27; A
